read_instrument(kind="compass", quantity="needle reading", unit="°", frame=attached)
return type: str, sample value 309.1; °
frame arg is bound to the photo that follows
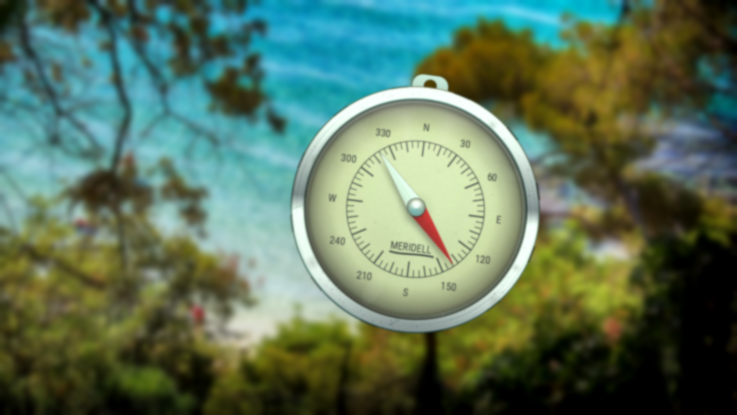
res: 140; °
